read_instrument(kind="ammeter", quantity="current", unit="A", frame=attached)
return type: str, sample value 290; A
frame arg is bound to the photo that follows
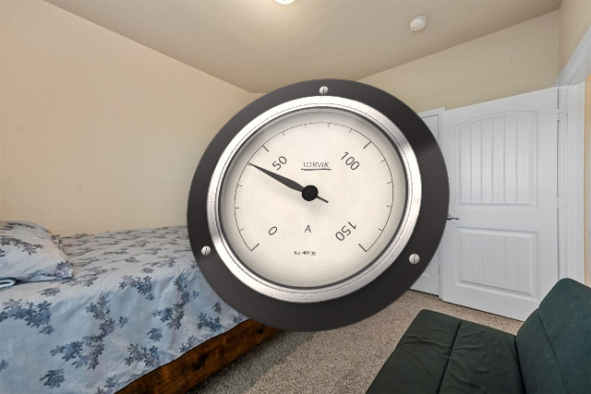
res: 40; A
